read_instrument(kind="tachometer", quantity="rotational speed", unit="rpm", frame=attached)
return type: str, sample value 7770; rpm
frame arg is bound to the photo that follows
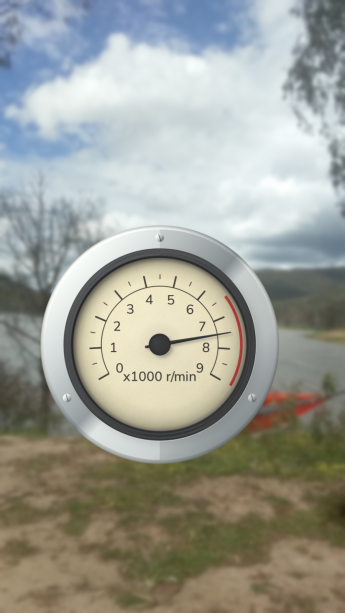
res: 7500; rpm
